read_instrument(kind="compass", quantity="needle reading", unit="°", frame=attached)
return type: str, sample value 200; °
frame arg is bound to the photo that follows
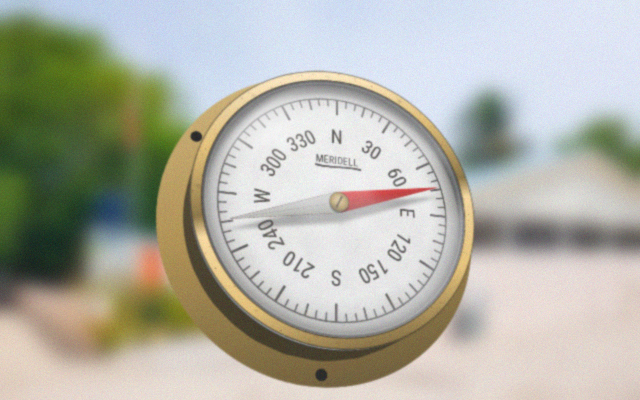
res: 75; °
